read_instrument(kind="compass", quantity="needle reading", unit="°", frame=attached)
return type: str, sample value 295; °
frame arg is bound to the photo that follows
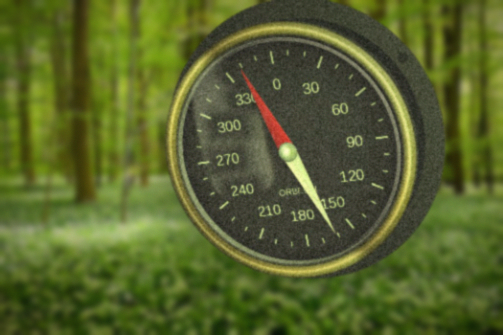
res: 340; °
